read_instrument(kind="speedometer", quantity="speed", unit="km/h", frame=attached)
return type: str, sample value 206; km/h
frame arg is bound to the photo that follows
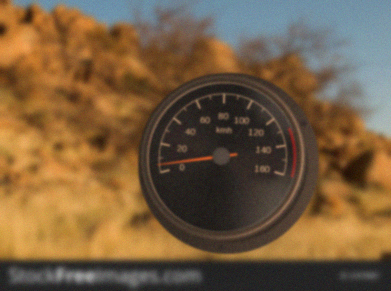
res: 5; km/h
